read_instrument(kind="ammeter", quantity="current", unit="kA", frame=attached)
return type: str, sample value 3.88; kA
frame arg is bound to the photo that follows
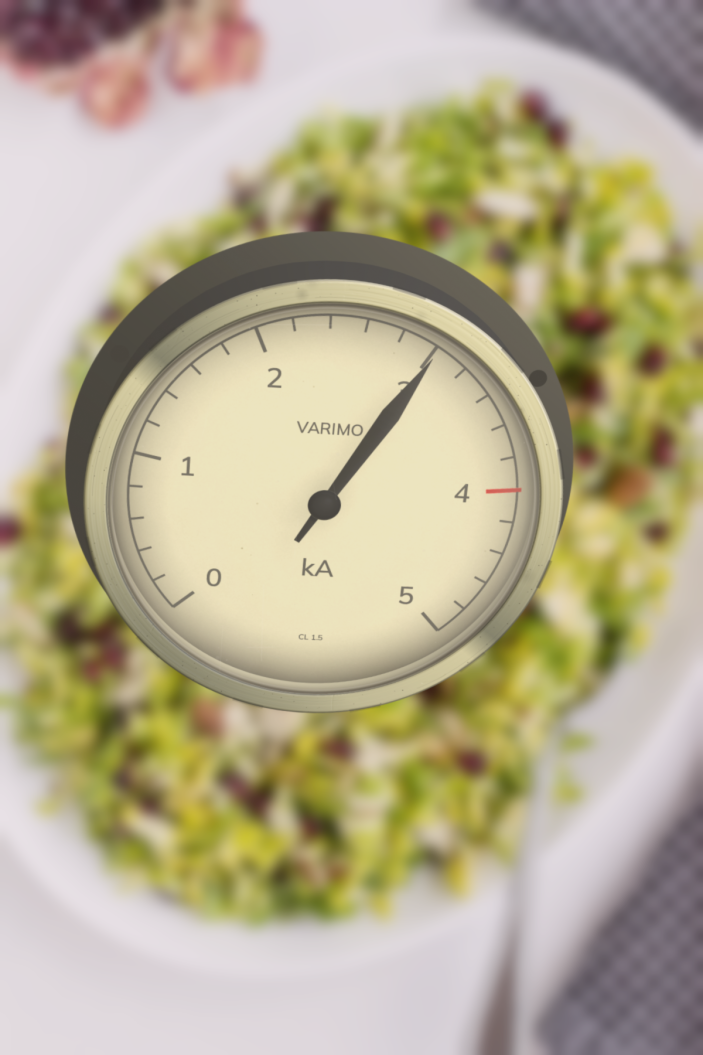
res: 3; kA
